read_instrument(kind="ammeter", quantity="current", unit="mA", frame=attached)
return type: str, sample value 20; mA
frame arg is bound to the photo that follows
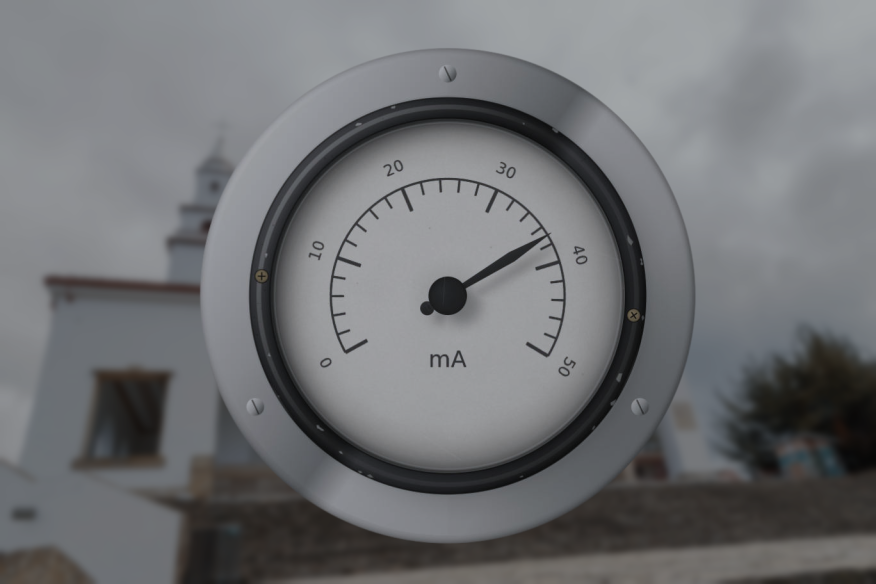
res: 37; mA
